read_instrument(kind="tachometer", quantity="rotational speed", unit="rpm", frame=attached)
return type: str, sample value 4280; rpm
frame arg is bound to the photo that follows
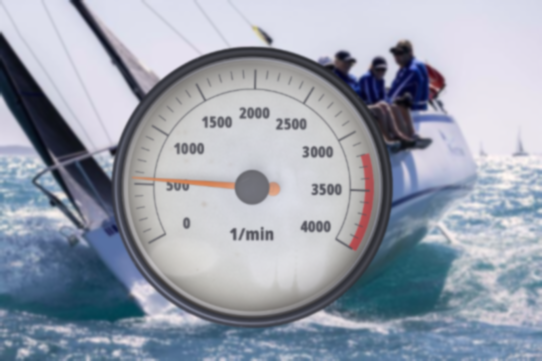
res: 550; rpm
